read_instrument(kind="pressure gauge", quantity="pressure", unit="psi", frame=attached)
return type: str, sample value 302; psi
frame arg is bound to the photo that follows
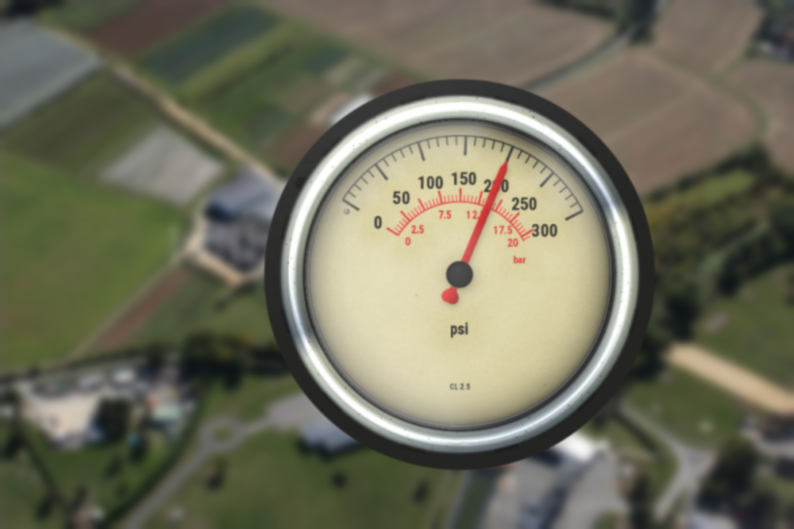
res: 200; psi
